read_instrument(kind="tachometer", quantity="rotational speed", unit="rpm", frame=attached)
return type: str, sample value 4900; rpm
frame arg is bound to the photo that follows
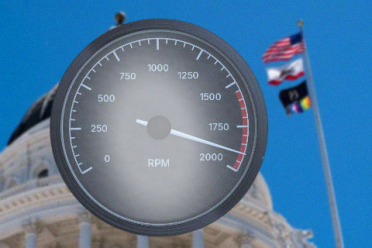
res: 1900; rpm
